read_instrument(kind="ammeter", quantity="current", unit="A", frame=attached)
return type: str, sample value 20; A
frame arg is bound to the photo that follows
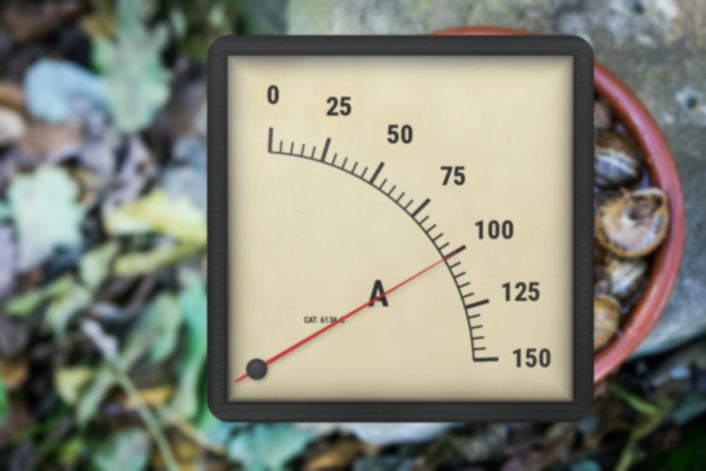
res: 100; A
